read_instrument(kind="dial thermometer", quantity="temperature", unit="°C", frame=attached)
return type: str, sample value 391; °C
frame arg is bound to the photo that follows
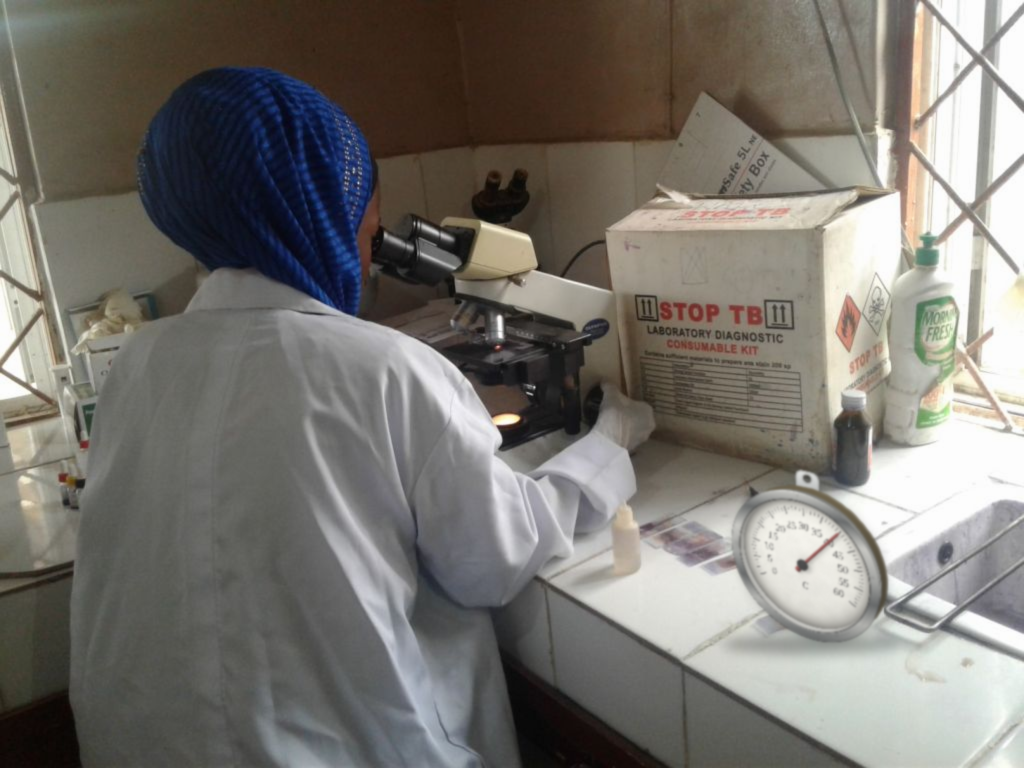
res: 40; °C
